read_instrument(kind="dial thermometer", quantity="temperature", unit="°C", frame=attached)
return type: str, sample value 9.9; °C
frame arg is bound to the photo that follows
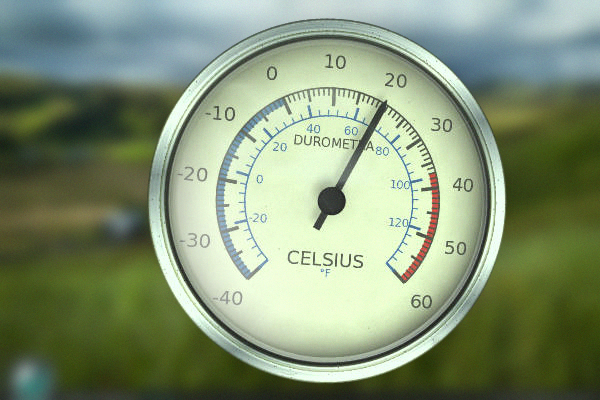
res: 20; °C
